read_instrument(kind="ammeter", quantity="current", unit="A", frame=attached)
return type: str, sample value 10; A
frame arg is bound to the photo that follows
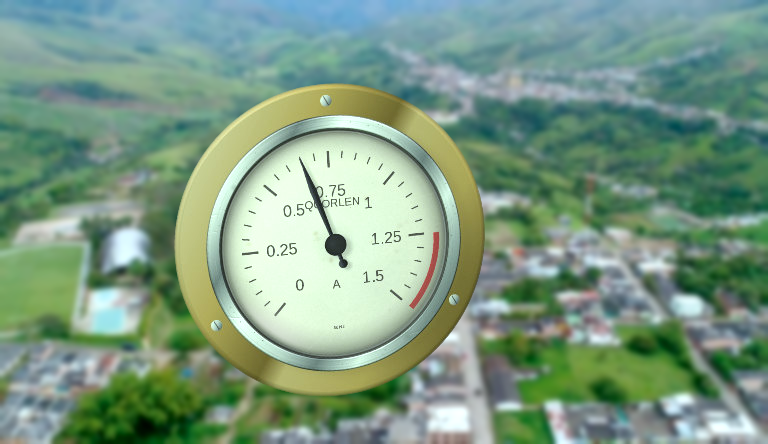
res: 0.65; A
